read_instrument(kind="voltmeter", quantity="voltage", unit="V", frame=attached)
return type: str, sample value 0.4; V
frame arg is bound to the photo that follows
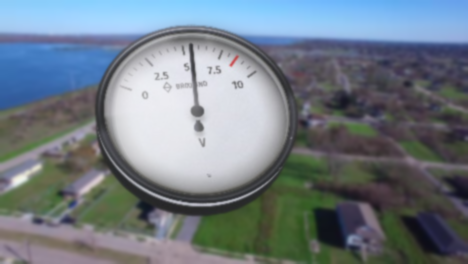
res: 5.5; V
